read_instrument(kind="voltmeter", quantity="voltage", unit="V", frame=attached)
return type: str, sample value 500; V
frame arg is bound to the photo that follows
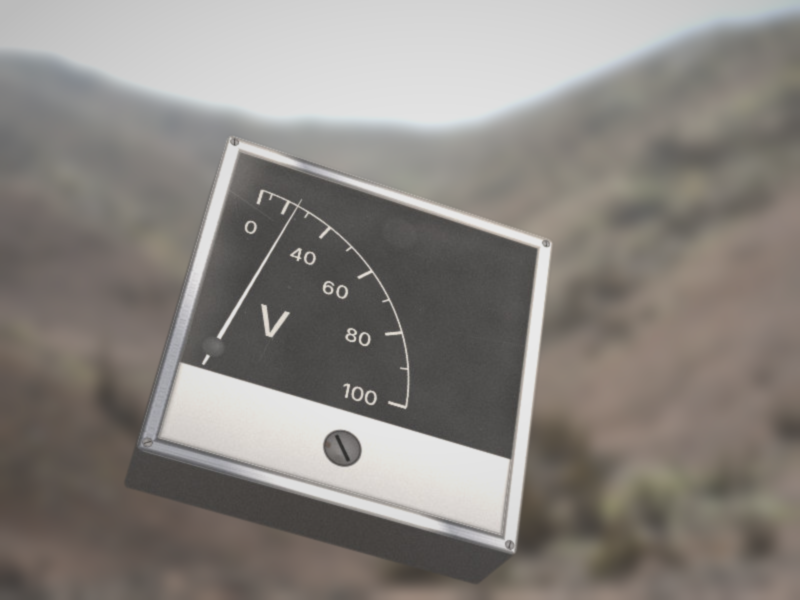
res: 25; V
